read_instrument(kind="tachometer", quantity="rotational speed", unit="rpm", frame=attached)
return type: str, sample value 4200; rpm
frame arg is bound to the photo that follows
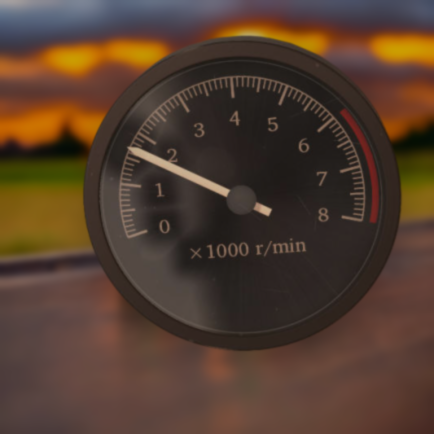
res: 1700; rpm
